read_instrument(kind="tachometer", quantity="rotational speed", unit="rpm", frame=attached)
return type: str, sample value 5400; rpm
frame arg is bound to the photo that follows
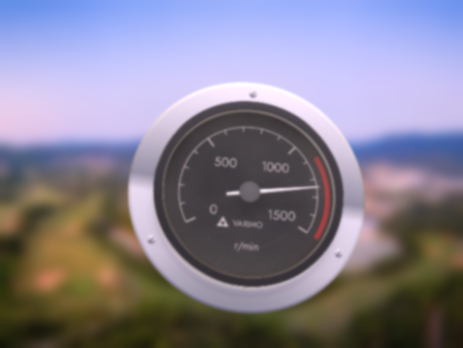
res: 1250; rpm
